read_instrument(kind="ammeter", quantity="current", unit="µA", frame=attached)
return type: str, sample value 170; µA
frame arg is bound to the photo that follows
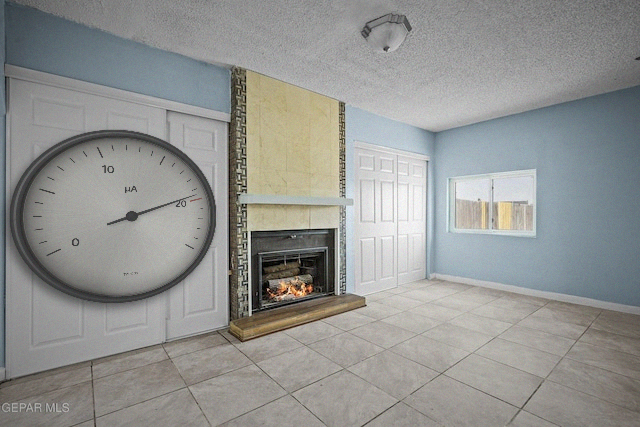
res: 19.5; µA
